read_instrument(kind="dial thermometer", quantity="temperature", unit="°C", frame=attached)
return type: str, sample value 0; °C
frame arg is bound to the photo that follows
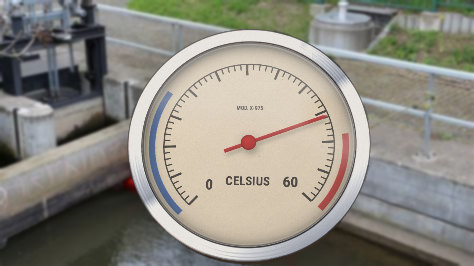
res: 46; °C
